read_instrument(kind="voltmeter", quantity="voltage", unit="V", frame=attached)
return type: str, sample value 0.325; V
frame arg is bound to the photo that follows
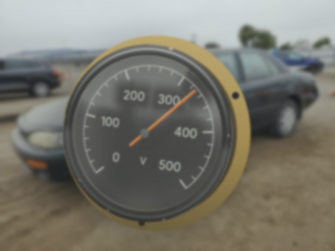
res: 330; V
